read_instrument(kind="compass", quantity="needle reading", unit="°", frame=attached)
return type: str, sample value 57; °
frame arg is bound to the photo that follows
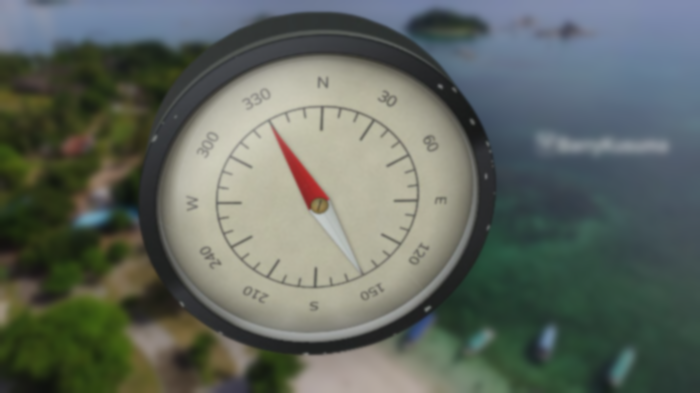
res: 330; °
